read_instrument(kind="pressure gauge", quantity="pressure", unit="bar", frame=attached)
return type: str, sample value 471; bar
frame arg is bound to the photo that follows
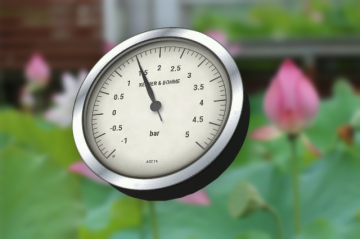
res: 1.5; bar
